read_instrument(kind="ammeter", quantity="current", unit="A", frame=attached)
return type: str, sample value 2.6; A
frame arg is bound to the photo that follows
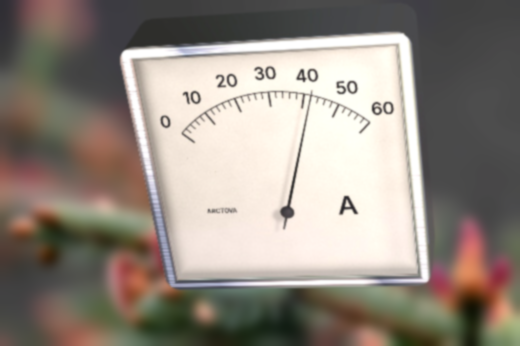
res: 42; A
